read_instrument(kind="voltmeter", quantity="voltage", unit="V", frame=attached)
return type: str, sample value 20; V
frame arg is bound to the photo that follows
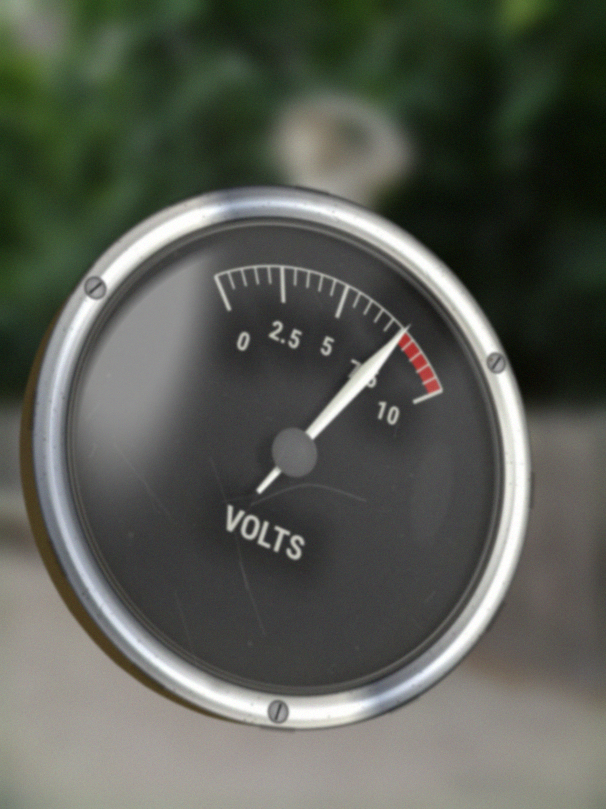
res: 7.5; V
